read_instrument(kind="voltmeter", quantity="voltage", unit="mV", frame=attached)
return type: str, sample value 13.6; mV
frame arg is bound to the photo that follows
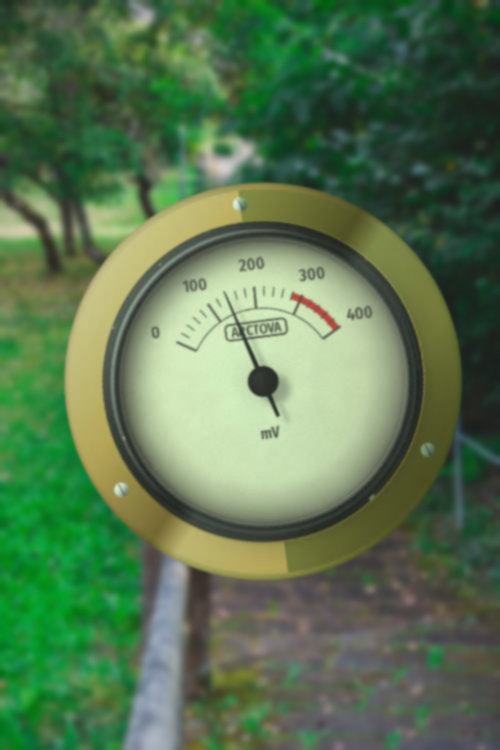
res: 140; mV
